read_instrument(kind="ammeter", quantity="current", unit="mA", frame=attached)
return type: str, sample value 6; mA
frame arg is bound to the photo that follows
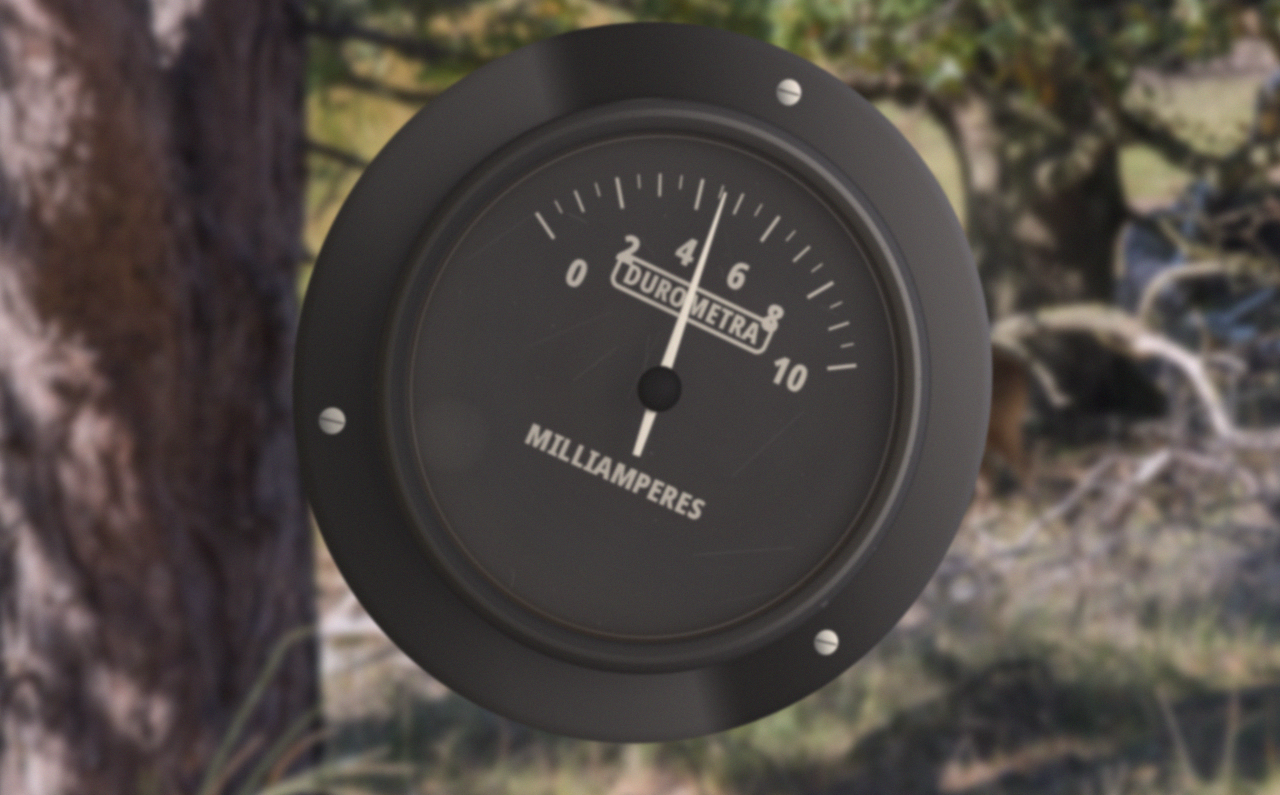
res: 4.5; mA
